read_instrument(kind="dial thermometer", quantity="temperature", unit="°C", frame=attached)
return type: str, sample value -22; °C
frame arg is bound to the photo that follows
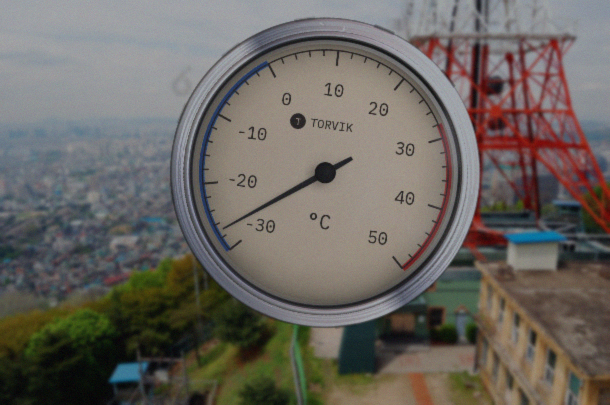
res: -27; °C
